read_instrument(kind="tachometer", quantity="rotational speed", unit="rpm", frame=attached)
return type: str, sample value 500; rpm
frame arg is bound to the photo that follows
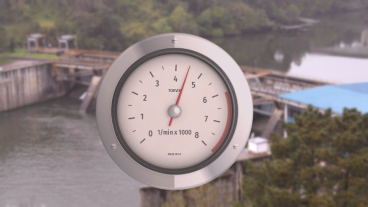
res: 4500; rpm
